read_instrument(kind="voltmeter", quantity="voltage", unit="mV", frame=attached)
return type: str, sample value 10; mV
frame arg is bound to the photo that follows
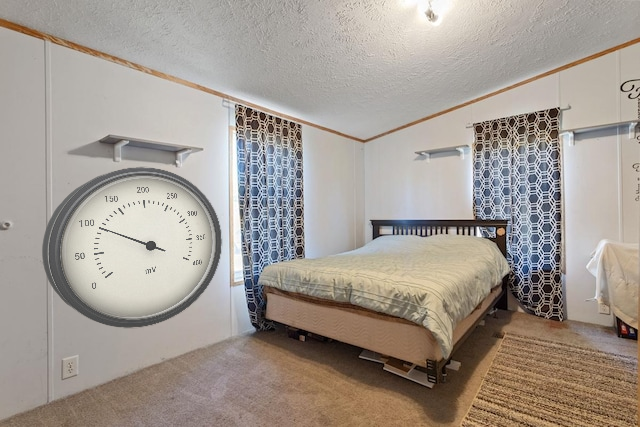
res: 100; mV
